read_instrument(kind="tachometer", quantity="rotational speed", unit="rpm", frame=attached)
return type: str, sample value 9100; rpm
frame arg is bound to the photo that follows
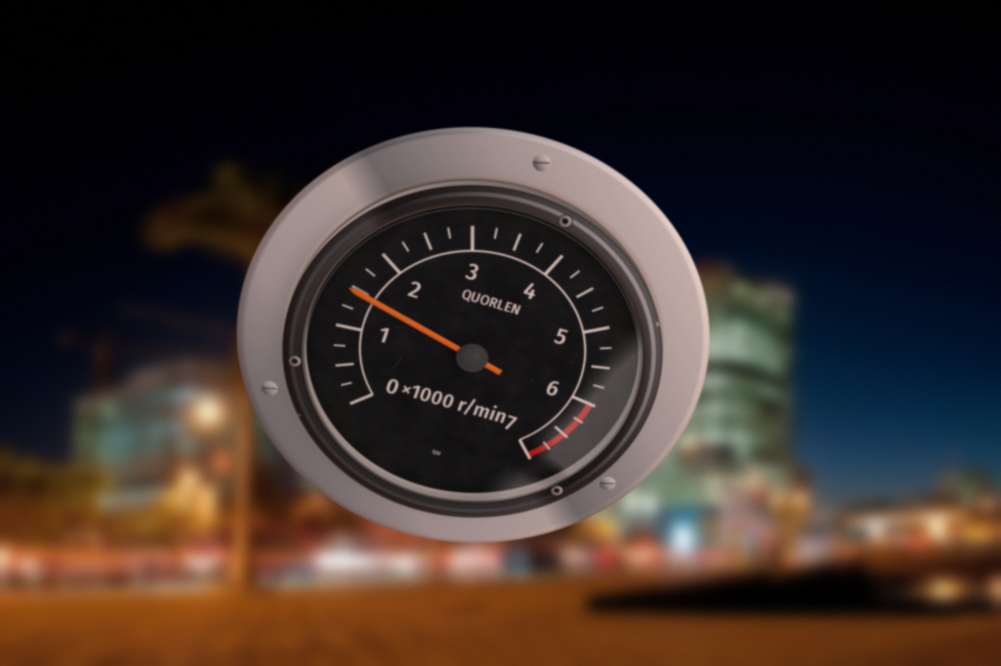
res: 1500; rpm
